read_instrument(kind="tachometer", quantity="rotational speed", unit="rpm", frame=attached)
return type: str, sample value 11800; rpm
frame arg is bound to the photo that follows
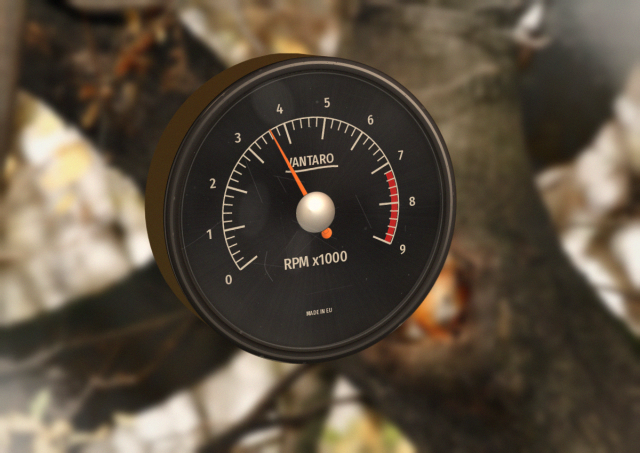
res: 3600; rpm
